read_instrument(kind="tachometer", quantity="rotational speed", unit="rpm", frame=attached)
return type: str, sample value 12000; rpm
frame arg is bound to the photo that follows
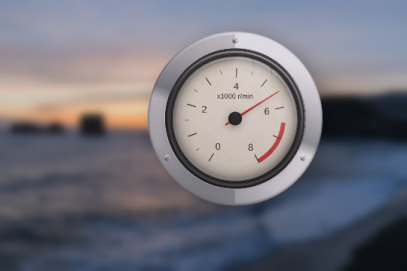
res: 5500; rpm
